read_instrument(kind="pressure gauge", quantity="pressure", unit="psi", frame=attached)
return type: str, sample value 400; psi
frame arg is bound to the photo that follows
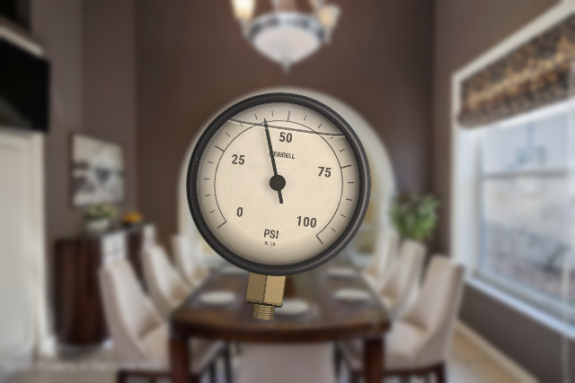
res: 42.5; psi
